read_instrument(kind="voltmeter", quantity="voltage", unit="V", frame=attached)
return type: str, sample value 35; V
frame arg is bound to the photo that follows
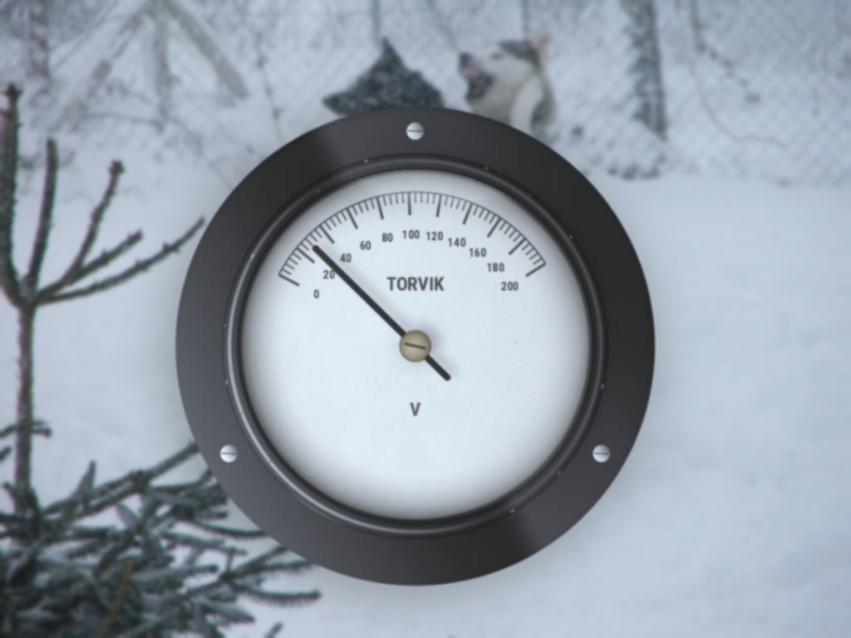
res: 28; V
